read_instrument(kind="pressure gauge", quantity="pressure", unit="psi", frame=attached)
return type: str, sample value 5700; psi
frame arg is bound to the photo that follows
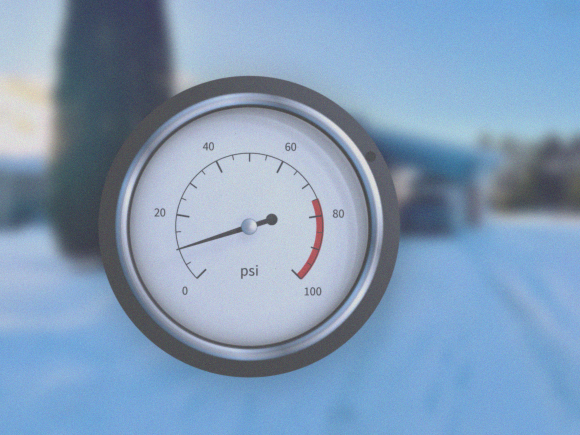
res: 10; psi
